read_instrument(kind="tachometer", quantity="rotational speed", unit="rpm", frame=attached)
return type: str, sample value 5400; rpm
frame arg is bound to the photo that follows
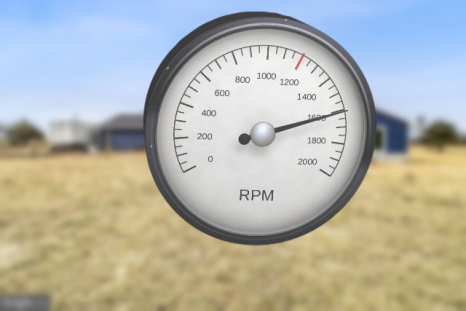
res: 1600; rpm
